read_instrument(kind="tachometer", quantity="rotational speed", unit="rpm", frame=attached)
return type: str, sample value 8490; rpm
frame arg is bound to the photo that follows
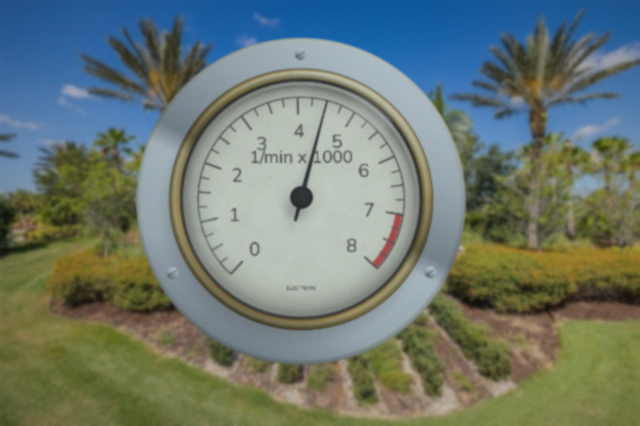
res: 4500; rpm
